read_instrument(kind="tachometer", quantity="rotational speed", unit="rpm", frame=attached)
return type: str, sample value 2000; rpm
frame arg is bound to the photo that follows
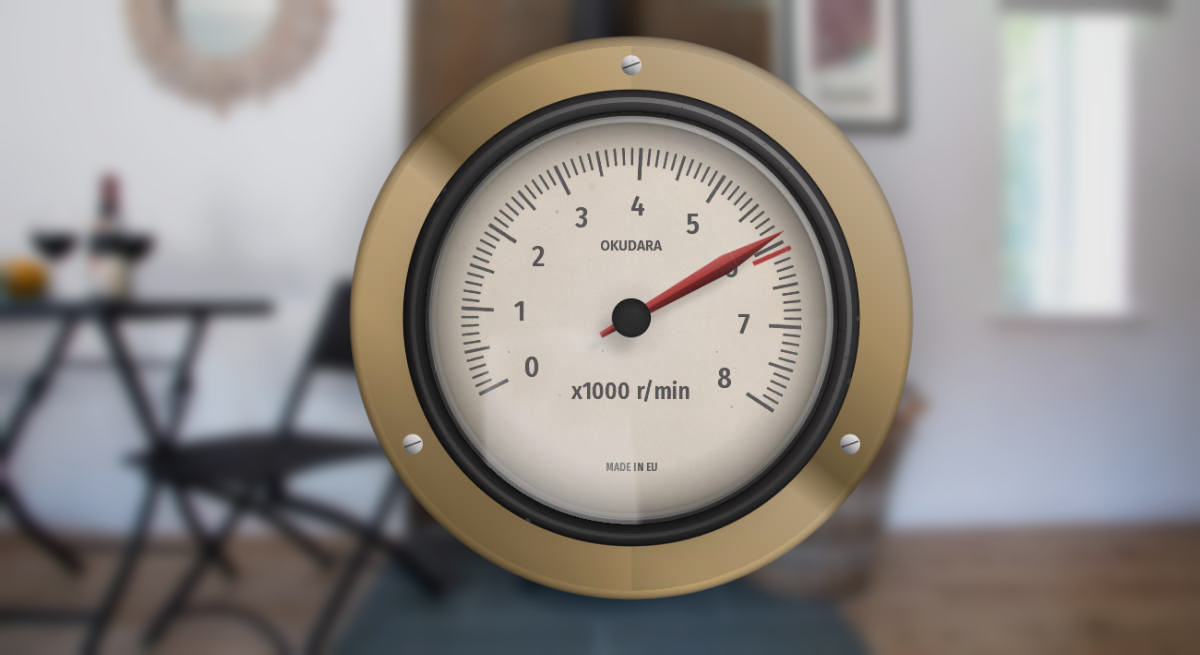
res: 5900; rpm
